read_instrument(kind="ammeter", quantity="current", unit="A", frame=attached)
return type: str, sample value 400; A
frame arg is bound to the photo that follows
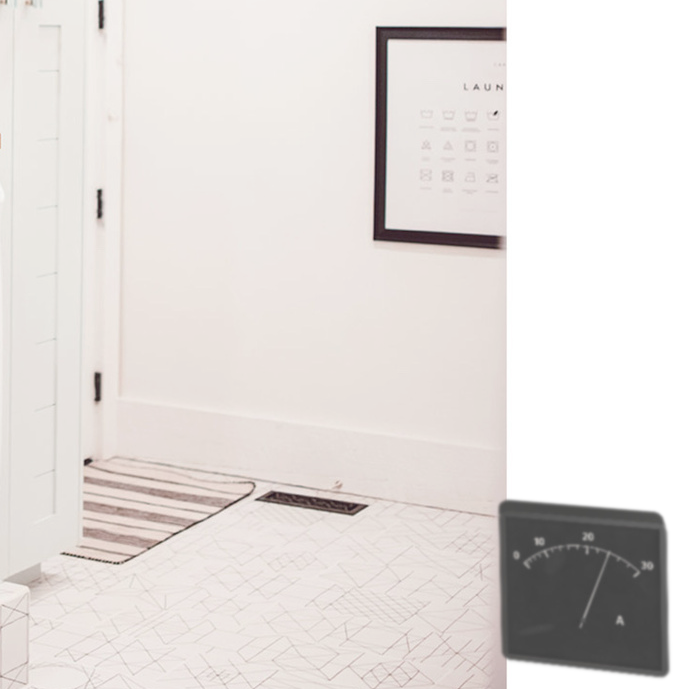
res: 24; A
